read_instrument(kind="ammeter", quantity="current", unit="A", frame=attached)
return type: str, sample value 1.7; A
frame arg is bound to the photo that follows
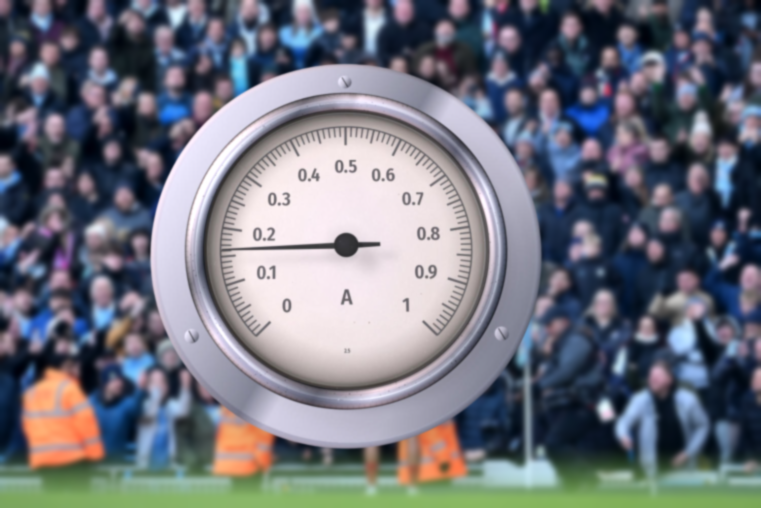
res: 0.16; A
